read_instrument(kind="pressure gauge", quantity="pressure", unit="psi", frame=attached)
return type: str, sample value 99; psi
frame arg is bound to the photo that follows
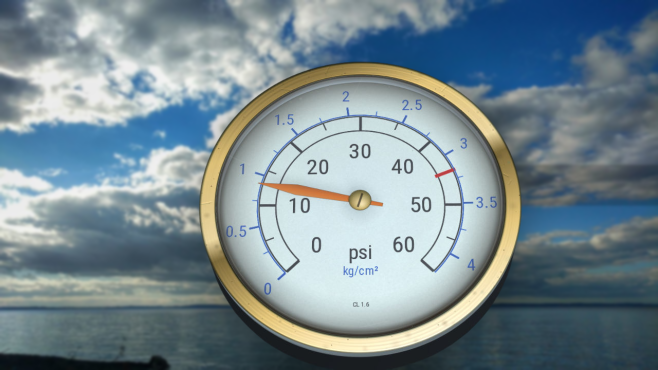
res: 12.5; psi
